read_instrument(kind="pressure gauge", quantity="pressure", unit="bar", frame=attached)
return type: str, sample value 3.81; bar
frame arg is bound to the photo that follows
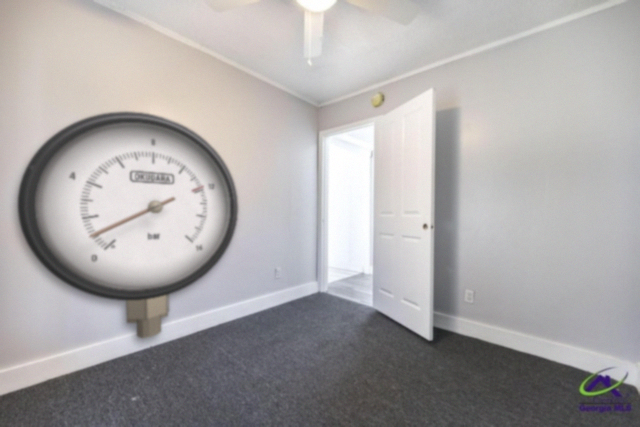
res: 1; bar
